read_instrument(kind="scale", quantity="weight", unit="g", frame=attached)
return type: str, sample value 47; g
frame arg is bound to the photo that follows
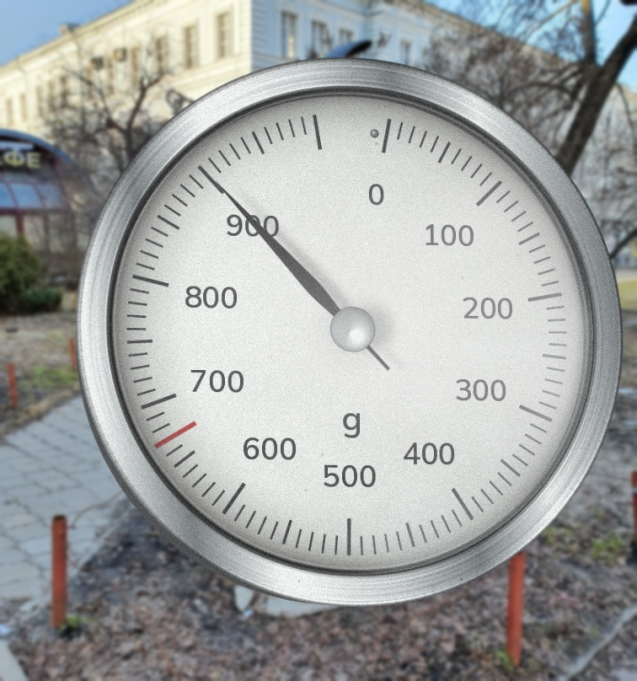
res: 900; g
